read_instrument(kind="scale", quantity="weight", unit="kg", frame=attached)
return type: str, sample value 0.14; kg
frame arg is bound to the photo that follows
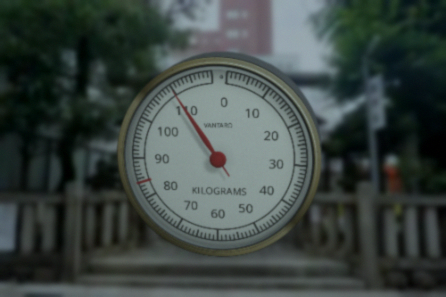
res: 110; kg
